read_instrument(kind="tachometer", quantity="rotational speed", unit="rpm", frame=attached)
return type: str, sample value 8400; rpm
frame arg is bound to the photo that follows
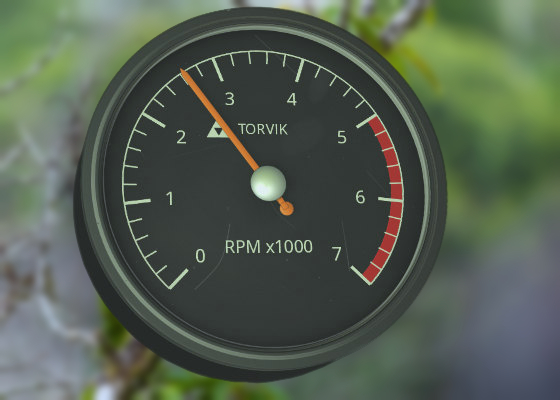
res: 2600; rpm
